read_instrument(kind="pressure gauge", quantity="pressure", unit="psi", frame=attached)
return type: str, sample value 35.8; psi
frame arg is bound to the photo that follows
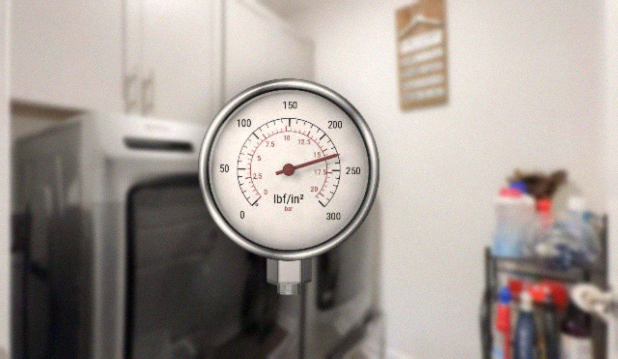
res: 230; psi
